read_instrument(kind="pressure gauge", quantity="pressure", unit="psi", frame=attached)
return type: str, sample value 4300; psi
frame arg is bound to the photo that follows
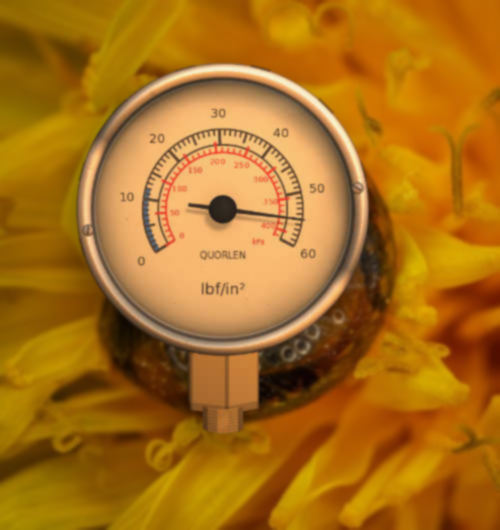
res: 55; psi
